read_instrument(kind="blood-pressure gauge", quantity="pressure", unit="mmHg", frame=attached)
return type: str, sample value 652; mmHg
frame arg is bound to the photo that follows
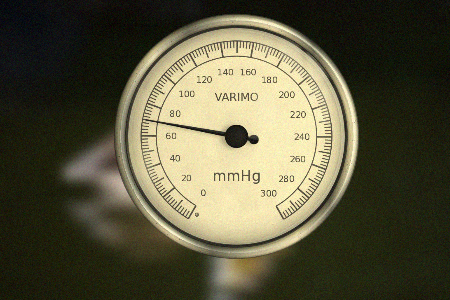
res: 70; mmHg
